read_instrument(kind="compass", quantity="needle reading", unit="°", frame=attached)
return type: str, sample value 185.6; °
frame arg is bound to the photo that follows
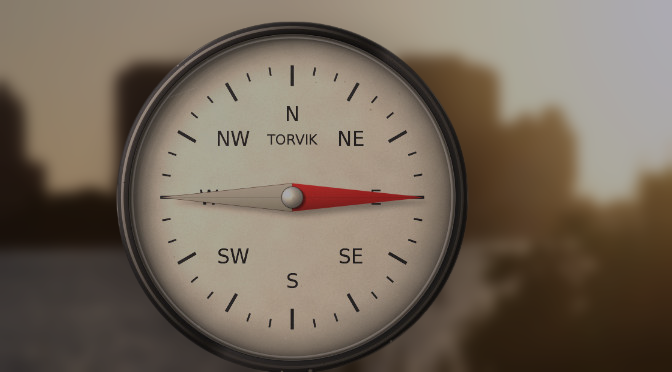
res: 90; °
